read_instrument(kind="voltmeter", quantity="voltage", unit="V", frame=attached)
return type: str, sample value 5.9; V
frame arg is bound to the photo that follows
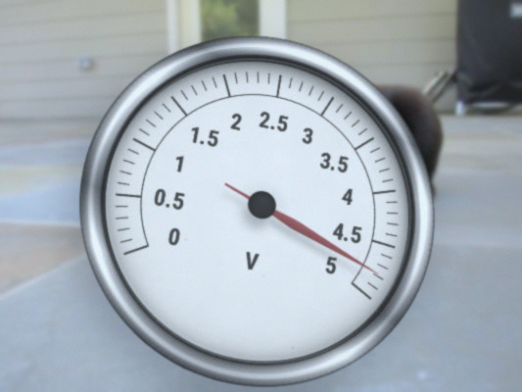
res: 4.8; V
